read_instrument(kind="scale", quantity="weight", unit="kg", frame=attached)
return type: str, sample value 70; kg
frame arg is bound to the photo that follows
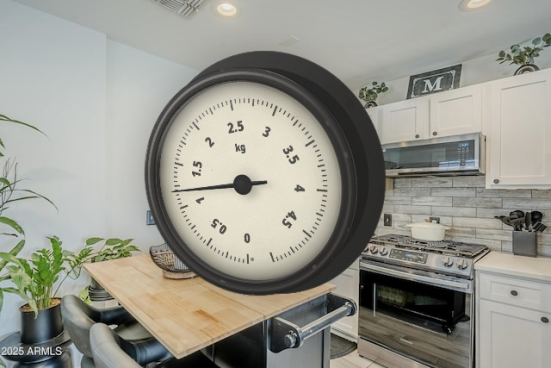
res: 1.2; kg
